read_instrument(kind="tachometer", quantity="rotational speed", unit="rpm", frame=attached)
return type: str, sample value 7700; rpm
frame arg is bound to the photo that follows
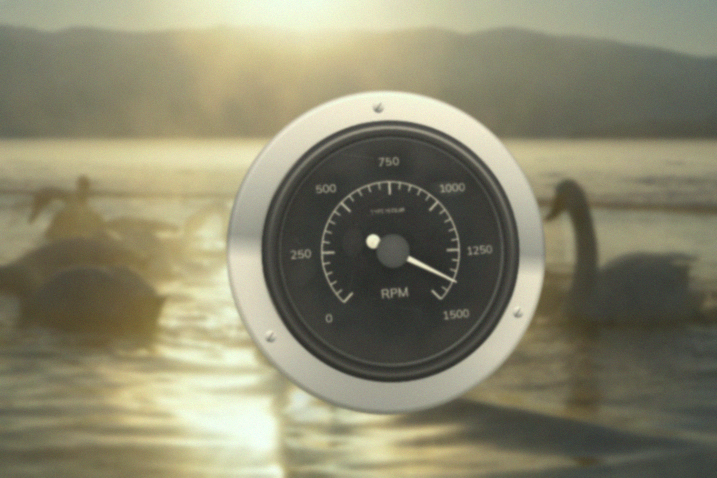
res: 1400; rpm
